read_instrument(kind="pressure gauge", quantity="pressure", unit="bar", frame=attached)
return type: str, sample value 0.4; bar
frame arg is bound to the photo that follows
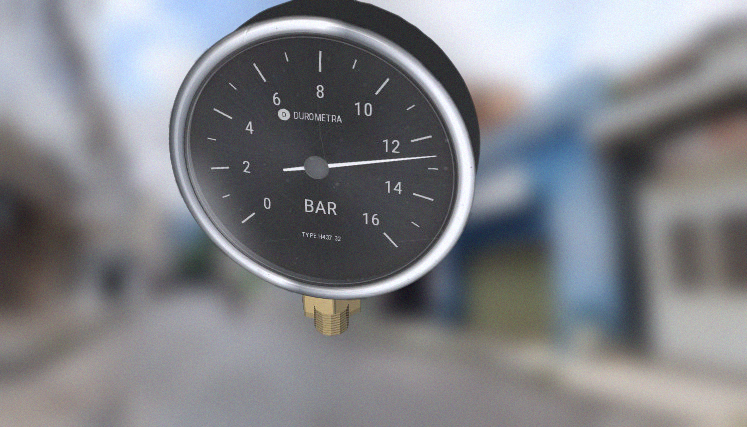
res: 12.5; bar
